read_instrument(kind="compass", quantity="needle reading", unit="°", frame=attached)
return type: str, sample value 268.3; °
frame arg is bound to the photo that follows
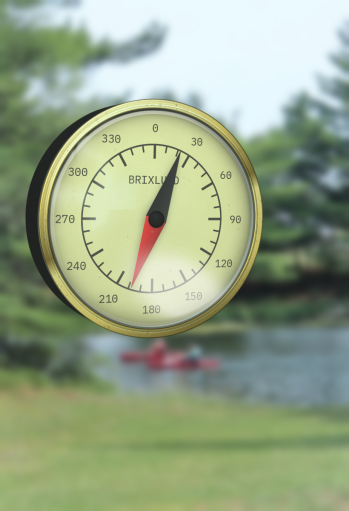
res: 200; °
